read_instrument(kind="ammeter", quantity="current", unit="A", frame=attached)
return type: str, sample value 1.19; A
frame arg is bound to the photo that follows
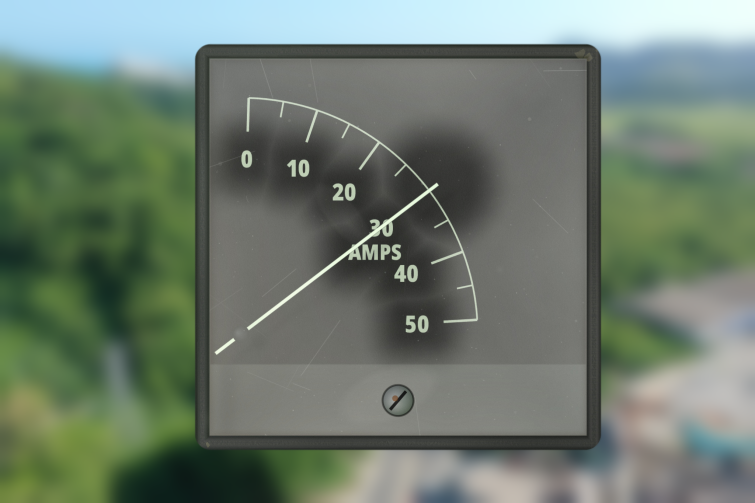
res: 30; A
